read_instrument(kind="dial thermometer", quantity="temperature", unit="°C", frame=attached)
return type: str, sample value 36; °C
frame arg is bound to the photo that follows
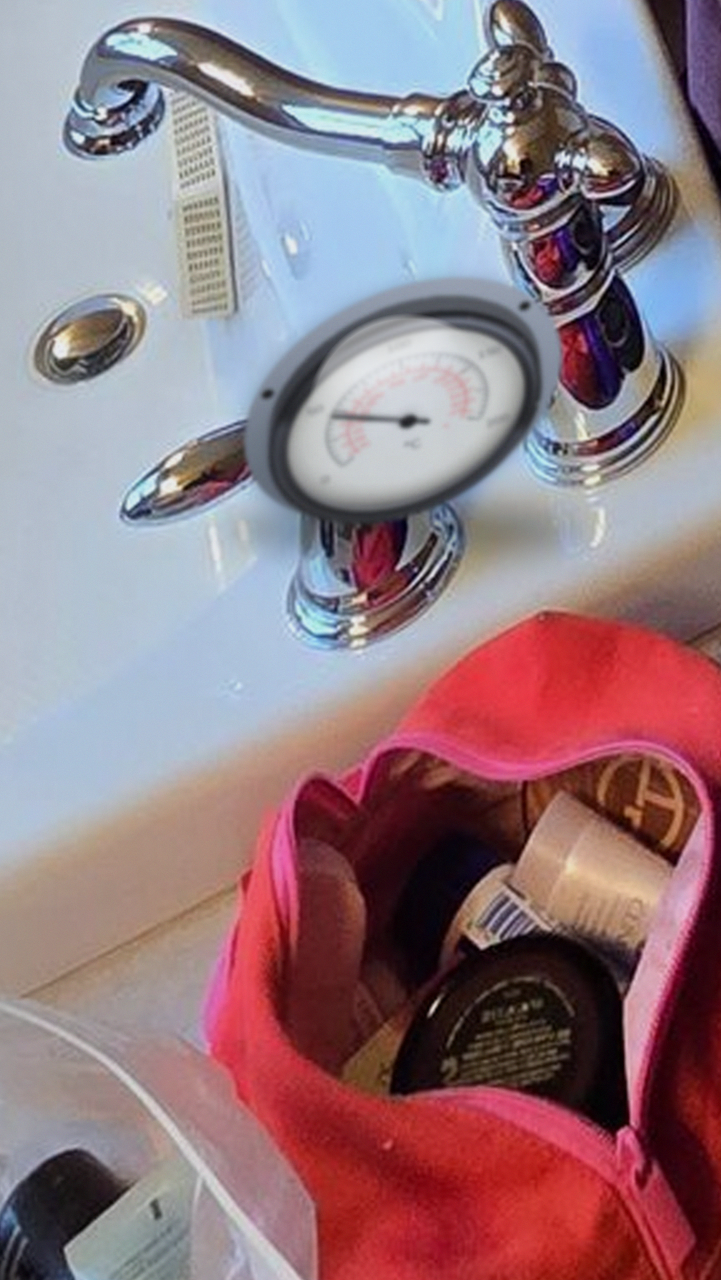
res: 50; °C
